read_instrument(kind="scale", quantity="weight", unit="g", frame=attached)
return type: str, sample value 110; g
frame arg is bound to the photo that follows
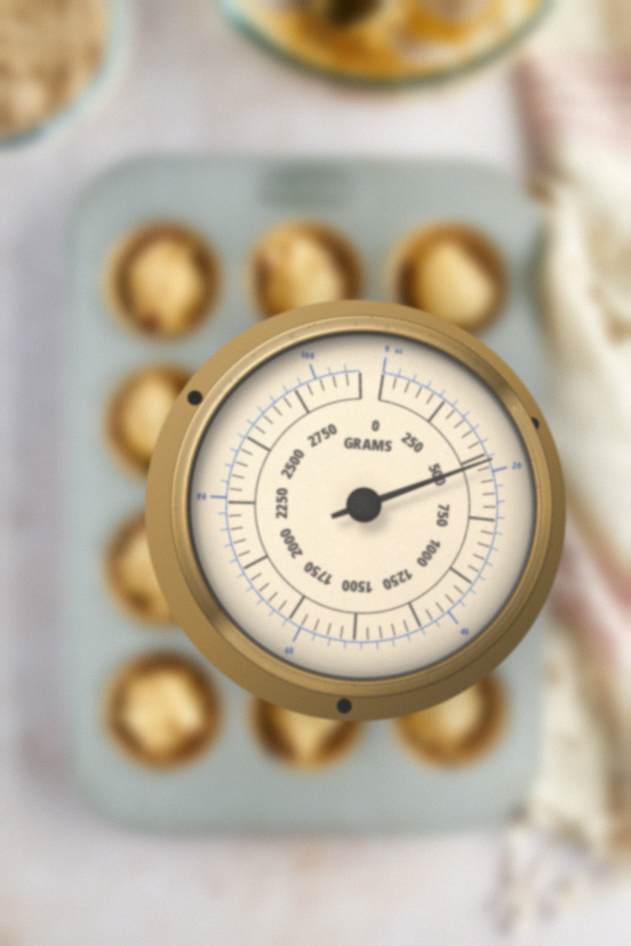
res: 525; g
